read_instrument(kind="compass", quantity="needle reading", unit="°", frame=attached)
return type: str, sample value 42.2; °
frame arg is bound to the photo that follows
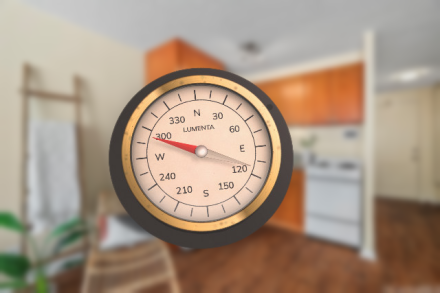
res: 292.5; °
